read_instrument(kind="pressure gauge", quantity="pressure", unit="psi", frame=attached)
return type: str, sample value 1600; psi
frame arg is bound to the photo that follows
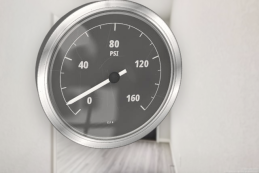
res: 10; psi
